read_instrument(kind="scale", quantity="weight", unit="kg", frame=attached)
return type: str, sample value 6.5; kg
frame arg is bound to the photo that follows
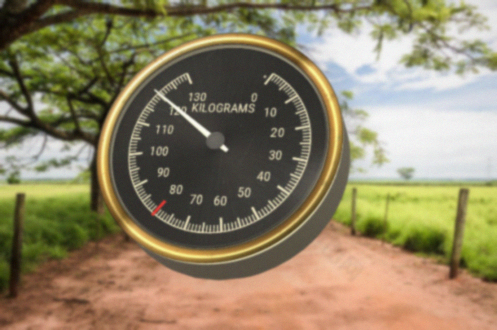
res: 120; kg
